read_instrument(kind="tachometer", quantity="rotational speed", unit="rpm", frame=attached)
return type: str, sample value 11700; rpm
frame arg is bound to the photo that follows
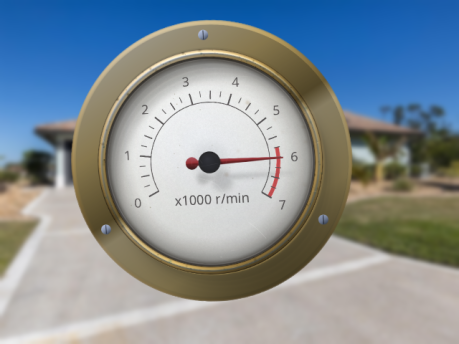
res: 6000; rpm
